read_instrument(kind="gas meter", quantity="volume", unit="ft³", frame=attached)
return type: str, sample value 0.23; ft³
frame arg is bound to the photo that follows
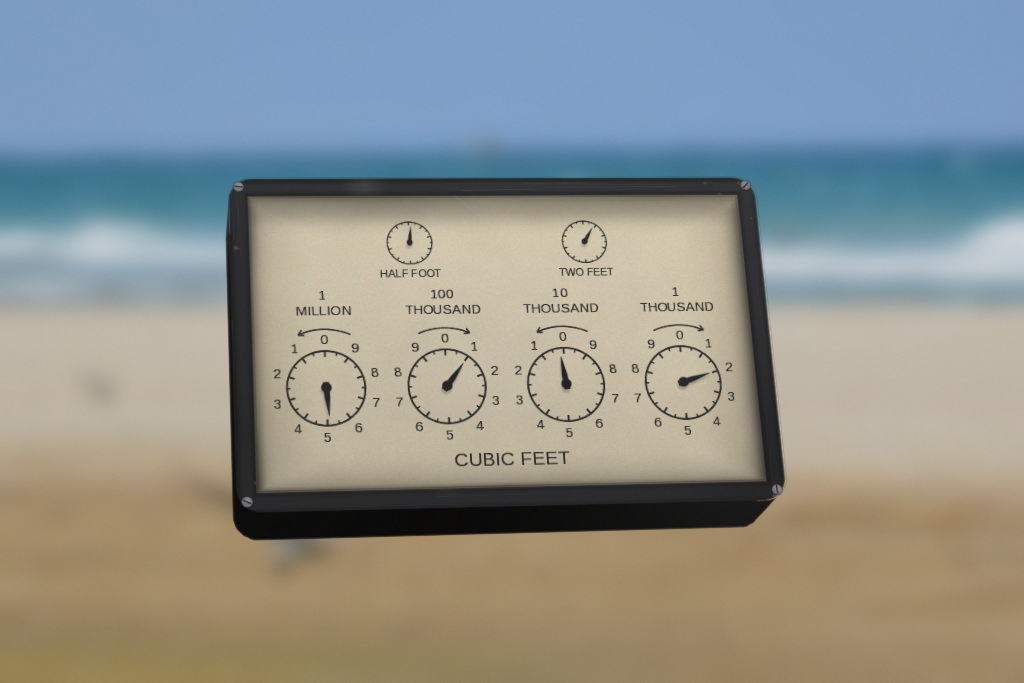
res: 510200; ft³
